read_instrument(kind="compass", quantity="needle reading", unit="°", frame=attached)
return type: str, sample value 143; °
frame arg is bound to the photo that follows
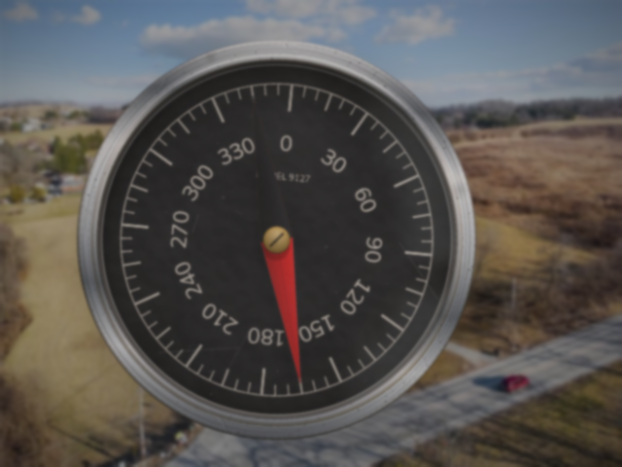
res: 165; °
